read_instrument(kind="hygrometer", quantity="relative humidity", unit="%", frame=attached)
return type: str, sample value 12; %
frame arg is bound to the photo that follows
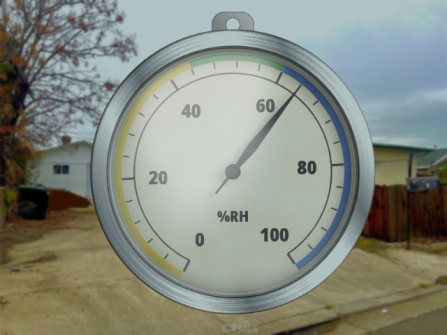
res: 64; %
